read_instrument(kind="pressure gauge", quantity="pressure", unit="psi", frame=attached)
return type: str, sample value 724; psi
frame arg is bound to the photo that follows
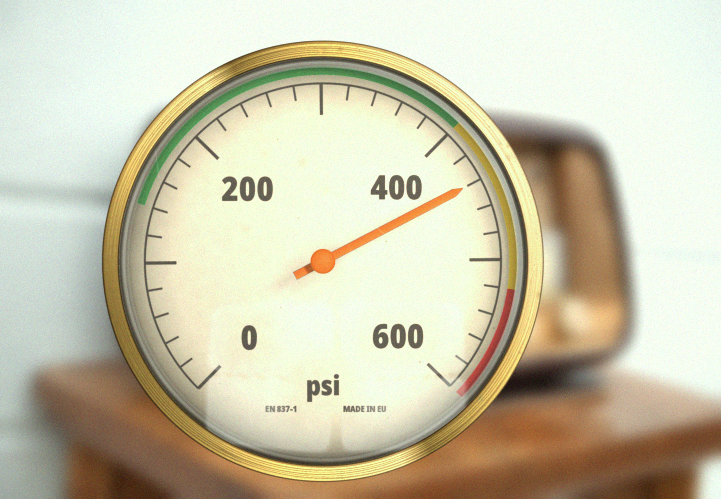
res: 440; psi
